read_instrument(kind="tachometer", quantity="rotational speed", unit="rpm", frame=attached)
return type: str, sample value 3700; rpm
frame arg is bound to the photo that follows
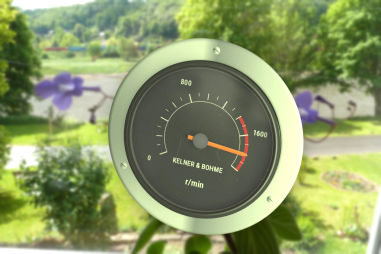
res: 1800; rpm
